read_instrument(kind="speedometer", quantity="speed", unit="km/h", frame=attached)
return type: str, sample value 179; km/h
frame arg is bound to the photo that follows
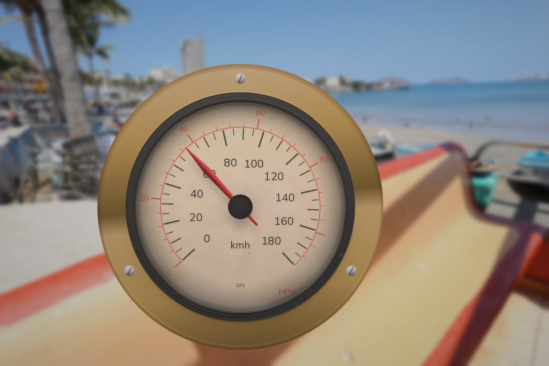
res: 60; km/h
